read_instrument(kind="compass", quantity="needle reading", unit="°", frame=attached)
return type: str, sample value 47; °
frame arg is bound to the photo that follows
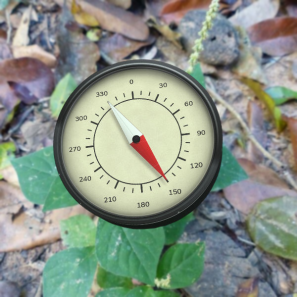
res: 150; °
